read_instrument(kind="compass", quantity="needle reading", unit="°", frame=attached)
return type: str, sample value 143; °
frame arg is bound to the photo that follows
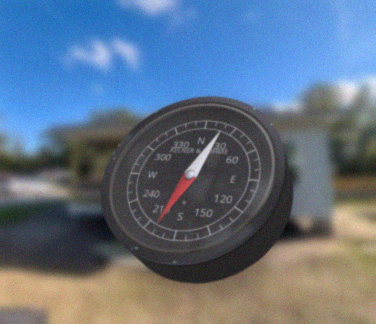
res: 200; °
